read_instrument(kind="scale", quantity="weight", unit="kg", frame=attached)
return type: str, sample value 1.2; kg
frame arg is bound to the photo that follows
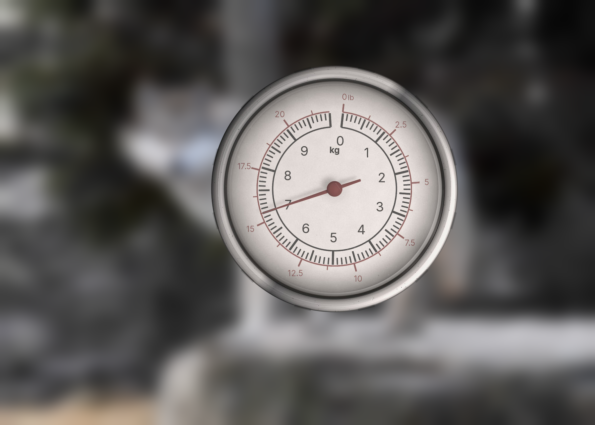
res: 7; kg
